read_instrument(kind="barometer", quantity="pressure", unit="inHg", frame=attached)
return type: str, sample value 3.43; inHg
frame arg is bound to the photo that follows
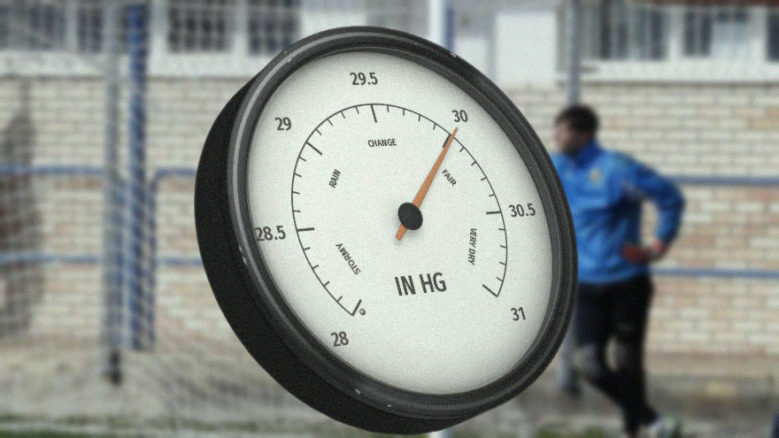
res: 30; inHg
